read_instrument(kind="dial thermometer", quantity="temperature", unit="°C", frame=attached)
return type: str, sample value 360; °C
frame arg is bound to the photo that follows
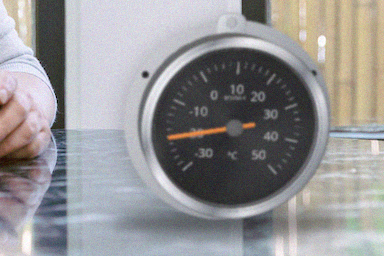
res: -20; °C
